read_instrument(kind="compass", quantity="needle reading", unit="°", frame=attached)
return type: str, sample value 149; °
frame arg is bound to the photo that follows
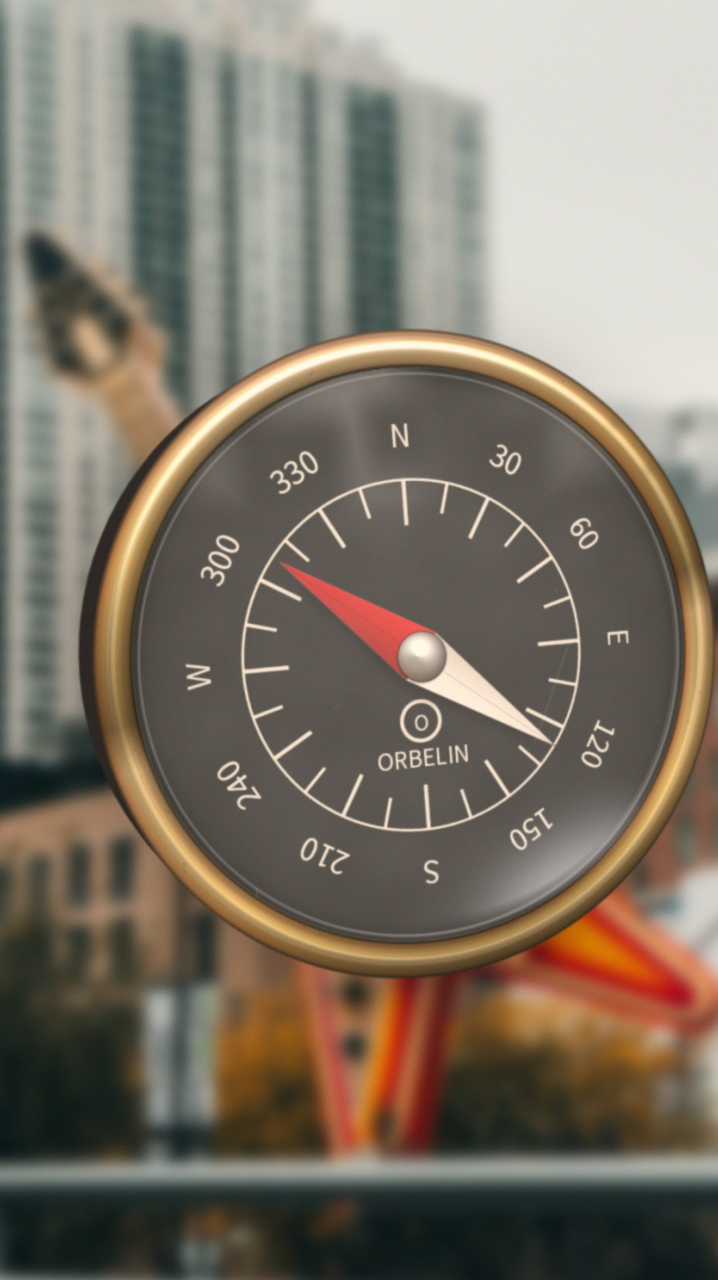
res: 307.5; °
